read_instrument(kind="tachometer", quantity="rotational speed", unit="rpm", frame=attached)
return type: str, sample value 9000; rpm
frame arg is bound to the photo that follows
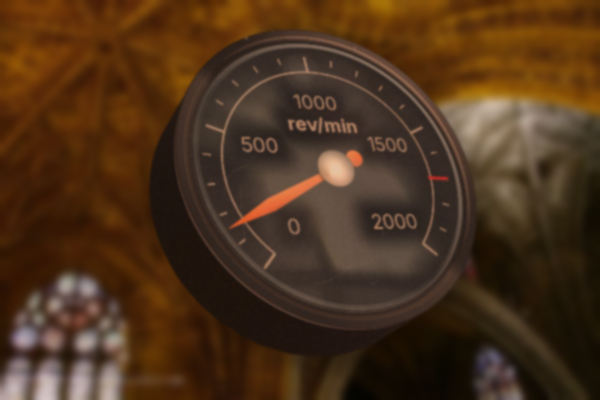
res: 150; rpm
